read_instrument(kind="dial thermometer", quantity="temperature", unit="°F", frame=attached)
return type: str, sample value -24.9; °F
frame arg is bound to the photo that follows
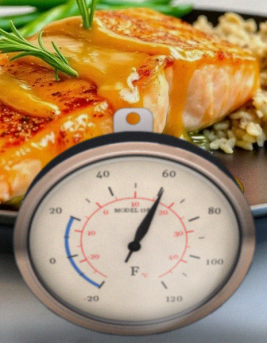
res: 60; °F
